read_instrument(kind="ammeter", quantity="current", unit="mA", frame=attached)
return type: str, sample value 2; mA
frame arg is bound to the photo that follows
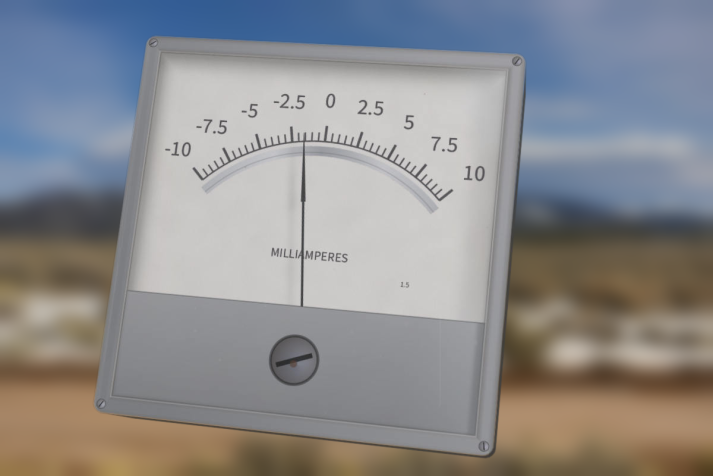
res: -1.5; mA
